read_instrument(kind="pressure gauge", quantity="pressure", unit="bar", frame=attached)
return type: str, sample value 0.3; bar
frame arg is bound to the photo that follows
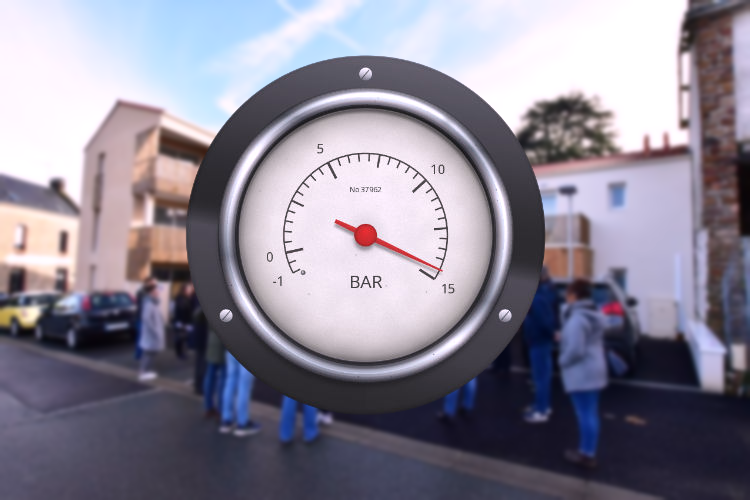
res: 14.5; bar
